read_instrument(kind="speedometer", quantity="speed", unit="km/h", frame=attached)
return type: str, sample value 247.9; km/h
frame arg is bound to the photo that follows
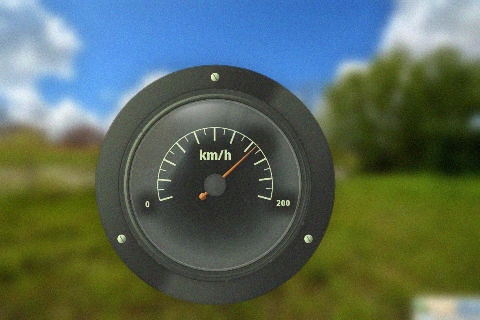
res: 145; km/h
